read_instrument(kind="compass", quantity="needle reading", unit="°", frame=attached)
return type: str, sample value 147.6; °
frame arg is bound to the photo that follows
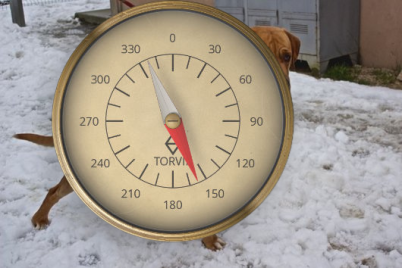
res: 157.5; °
